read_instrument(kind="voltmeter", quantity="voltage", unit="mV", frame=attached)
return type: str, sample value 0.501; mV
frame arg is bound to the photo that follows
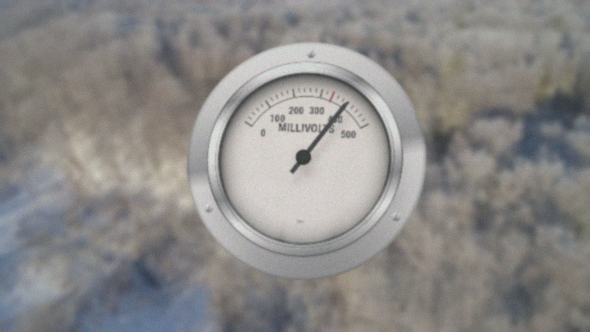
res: 400; mV
